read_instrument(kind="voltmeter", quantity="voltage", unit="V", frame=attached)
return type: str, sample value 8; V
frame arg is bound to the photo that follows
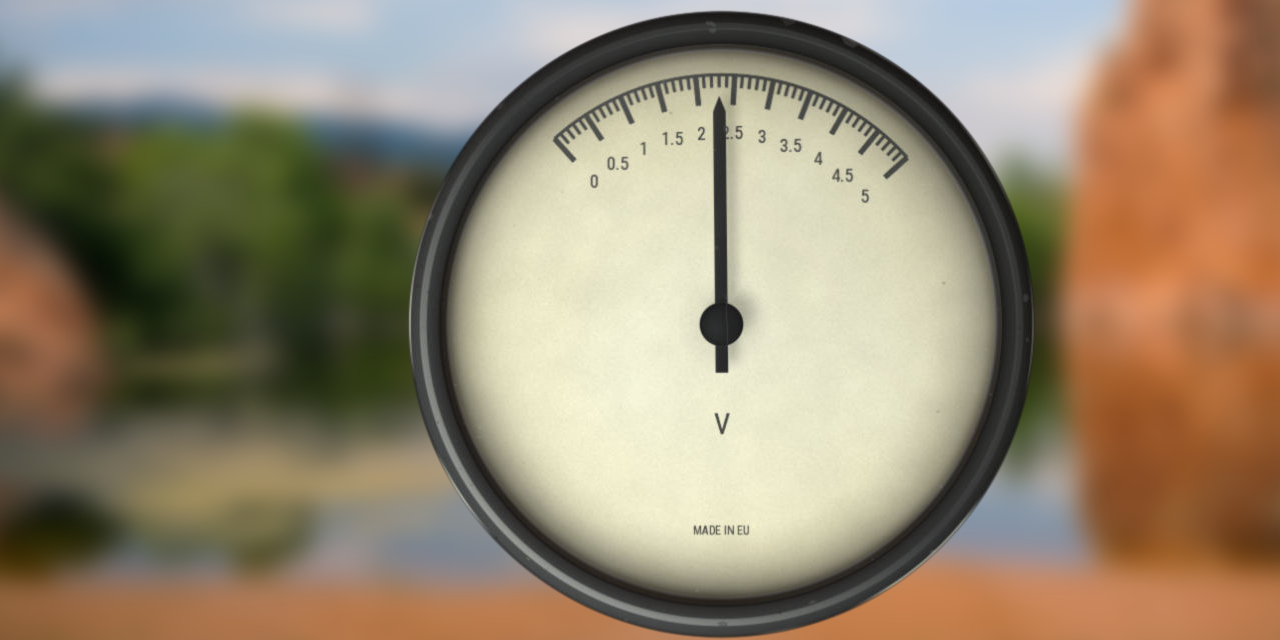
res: 2.3; V
